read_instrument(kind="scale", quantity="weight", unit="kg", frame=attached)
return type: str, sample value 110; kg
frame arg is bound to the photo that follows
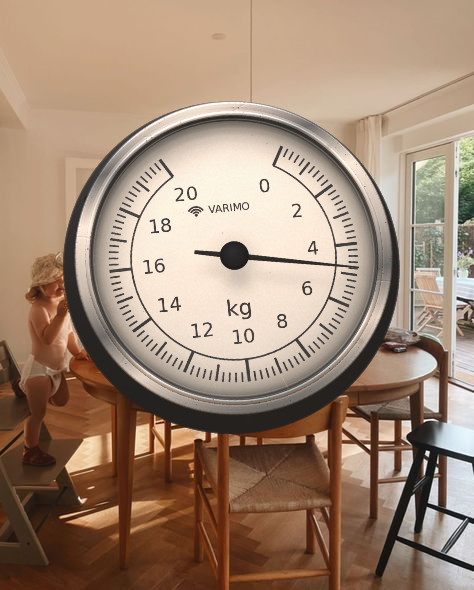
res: 4.8; kg
